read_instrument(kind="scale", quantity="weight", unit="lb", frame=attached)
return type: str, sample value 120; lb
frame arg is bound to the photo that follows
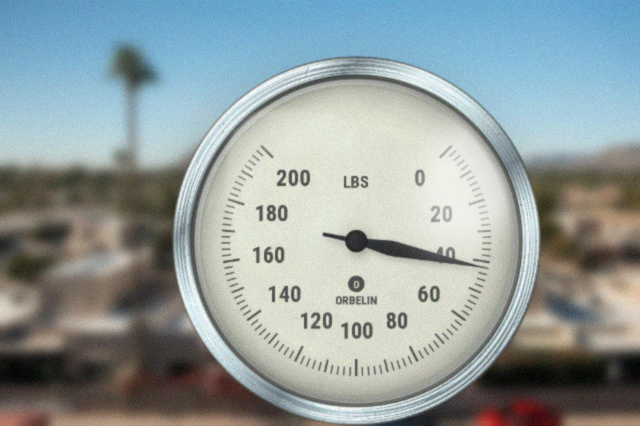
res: 42; lb
